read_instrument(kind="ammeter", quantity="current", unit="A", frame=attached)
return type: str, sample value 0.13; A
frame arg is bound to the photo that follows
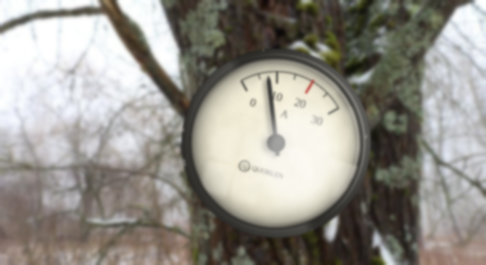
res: 7.5; A
